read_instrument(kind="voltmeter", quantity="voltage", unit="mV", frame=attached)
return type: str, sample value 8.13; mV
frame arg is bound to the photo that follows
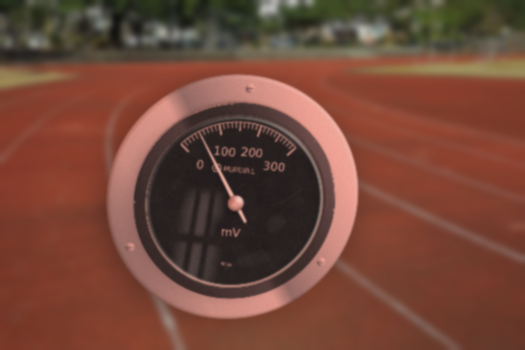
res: 50; mV
